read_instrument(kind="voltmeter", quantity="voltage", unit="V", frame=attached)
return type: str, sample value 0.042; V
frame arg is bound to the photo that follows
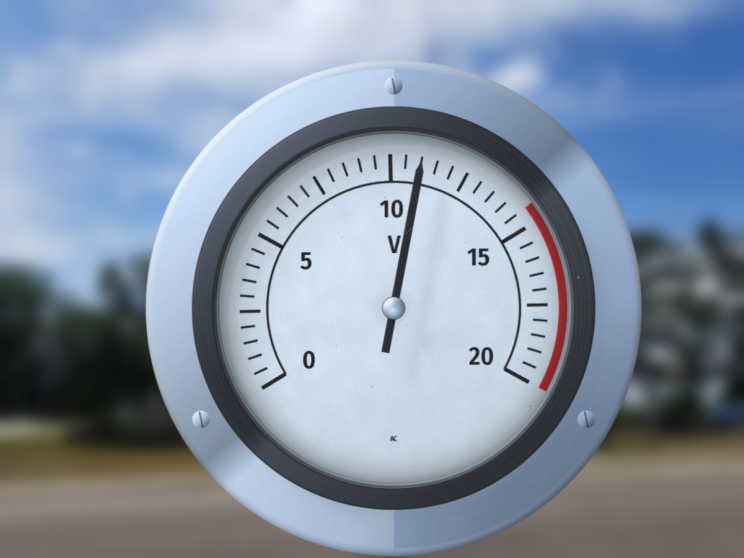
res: 11; V
